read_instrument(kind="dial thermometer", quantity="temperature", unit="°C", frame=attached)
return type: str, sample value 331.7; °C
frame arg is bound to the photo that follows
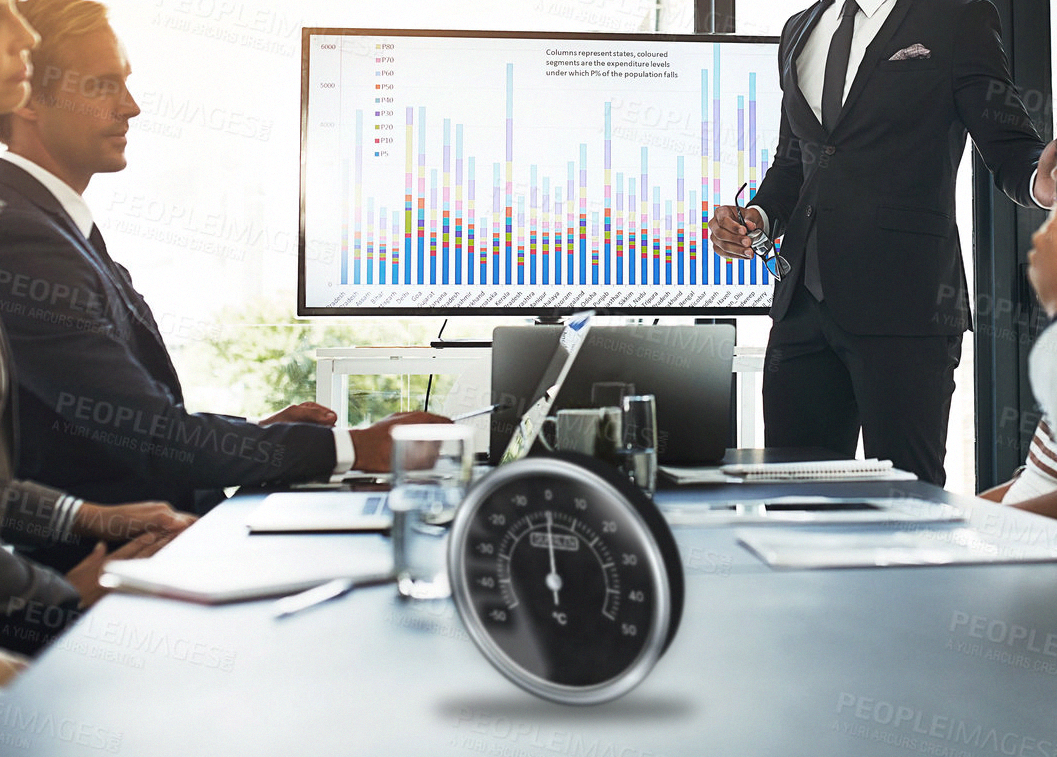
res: 0; °C
